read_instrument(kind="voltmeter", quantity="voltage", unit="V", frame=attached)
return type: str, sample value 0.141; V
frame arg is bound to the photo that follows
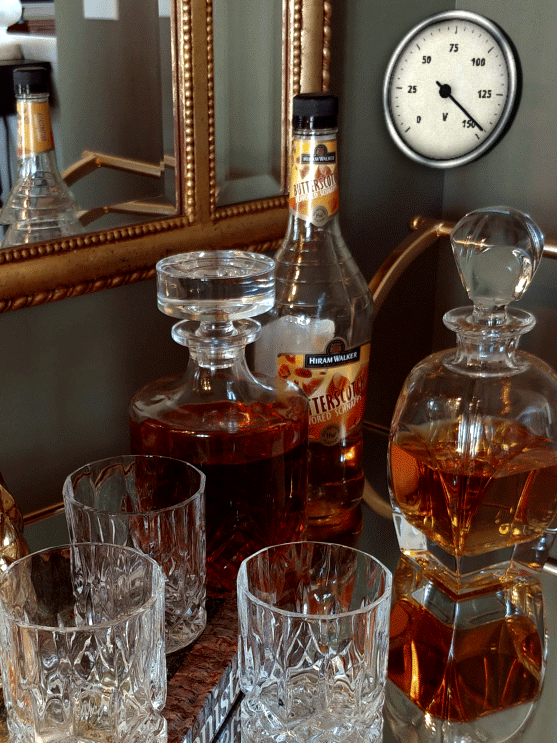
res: 145; V
